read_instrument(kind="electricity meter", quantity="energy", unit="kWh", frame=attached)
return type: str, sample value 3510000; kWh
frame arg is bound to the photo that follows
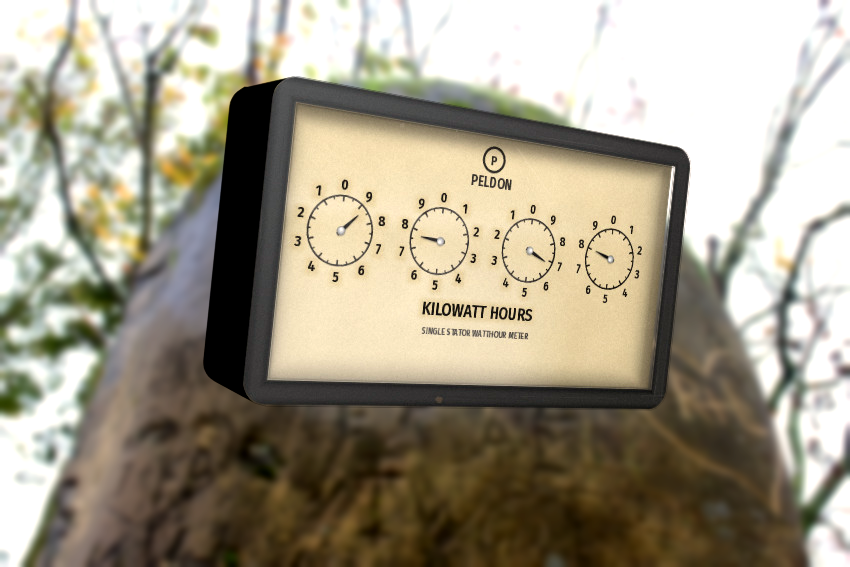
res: 8768; kWh
